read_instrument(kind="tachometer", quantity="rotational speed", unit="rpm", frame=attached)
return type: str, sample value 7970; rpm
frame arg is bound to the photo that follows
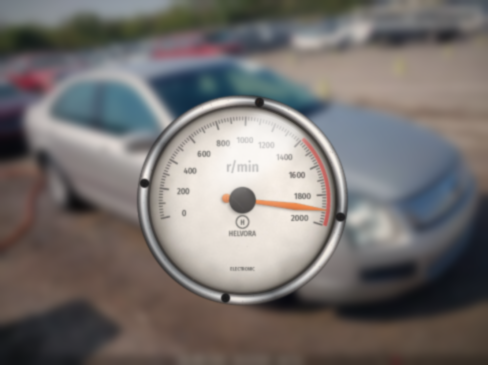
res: 1900; rpm
